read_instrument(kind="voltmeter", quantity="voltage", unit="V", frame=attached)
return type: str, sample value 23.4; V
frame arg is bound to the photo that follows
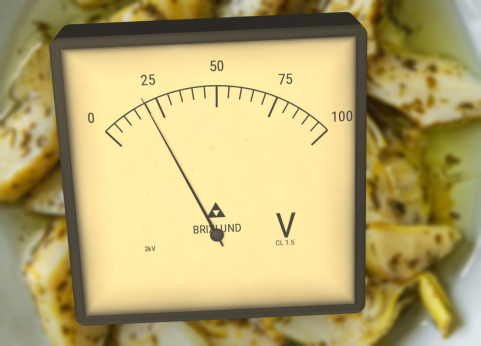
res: 20; V
